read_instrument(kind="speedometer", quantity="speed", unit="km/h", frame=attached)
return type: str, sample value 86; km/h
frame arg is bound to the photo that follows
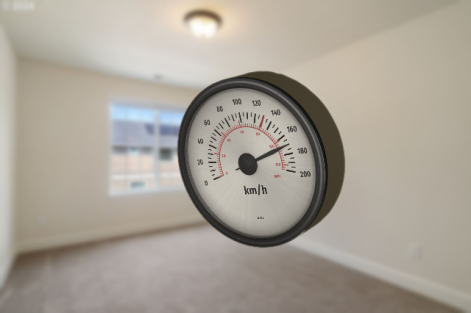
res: 170; km/h
